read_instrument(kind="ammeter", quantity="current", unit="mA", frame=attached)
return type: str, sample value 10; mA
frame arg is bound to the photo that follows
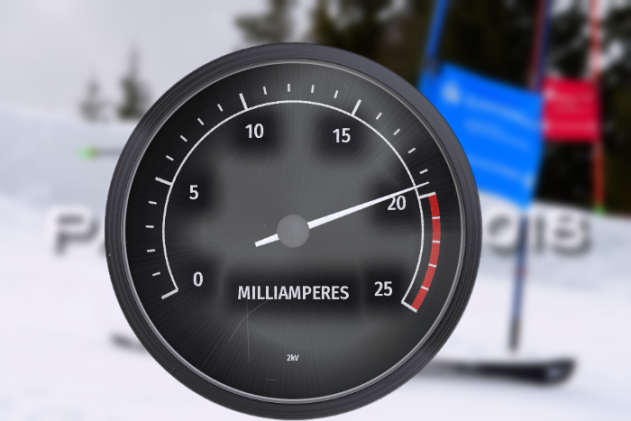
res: 19.5; mA
